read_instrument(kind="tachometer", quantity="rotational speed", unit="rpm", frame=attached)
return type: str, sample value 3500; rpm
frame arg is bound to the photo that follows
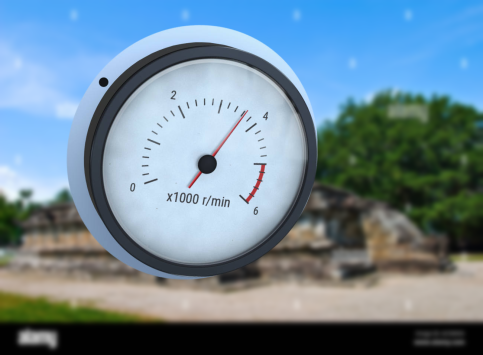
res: 3600; rpm
